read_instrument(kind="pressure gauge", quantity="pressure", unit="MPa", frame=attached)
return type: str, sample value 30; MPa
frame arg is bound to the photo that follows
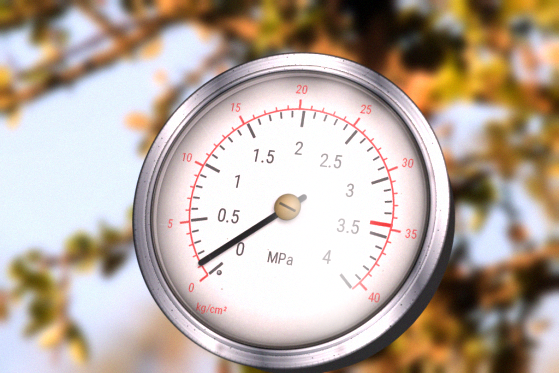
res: 0.1; MPa
